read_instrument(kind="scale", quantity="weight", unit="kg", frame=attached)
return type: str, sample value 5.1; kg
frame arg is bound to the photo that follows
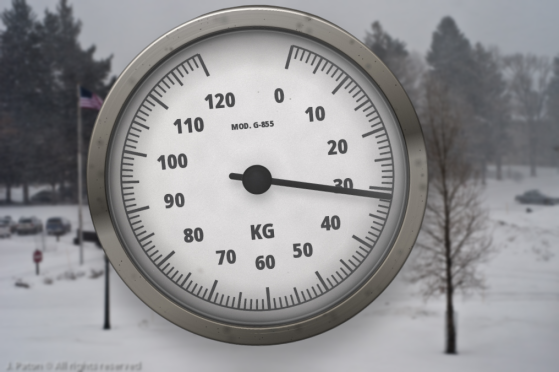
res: 31; kg
